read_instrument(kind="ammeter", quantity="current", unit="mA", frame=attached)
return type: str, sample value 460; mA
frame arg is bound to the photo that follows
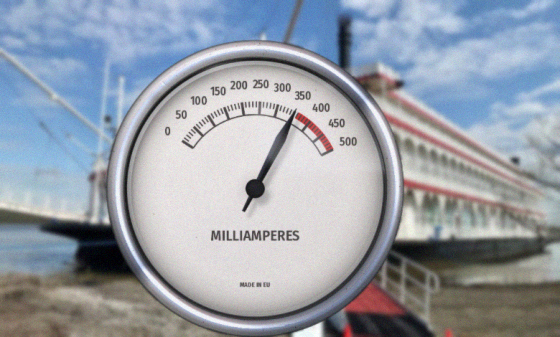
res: 350; mA
